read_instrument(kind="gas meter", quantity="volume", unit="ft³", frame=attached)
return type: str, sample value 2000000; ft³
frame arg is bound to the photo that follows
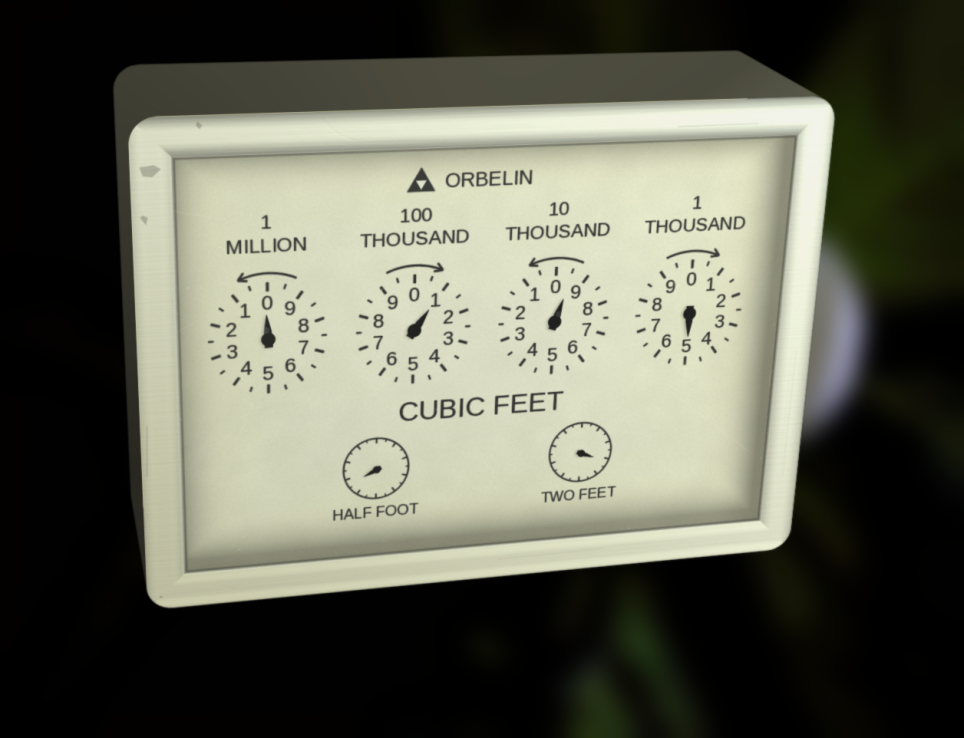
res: 9500; ft³
